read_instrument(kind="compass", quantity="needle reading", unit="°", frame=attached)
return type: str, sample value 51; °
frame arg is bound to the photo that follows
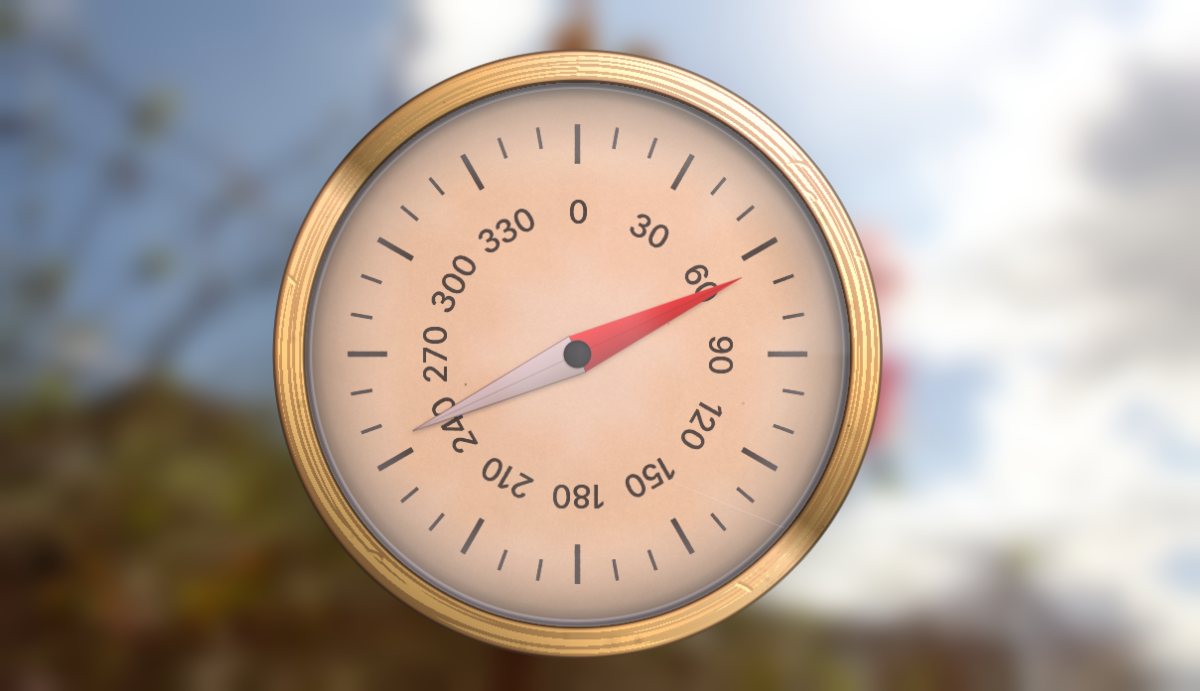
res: 65; °
